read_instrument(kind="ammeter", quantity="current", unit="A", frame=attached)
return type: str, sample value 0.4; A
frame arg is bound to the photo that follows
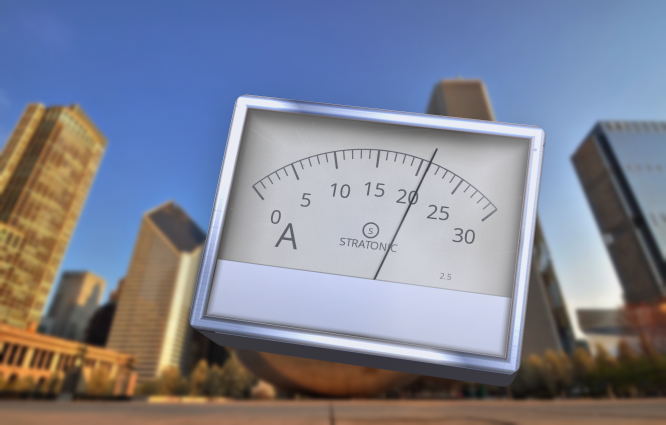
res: 21; A
